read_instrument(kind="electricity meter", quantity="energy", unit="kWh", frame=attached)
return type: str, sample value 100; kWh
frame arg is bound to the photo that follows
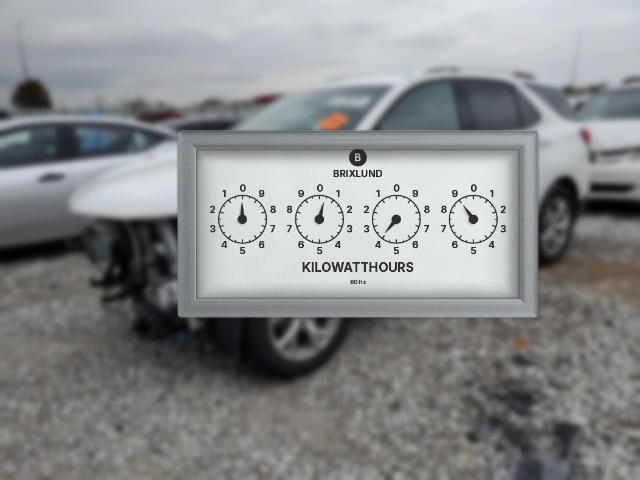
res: 39; kWh
